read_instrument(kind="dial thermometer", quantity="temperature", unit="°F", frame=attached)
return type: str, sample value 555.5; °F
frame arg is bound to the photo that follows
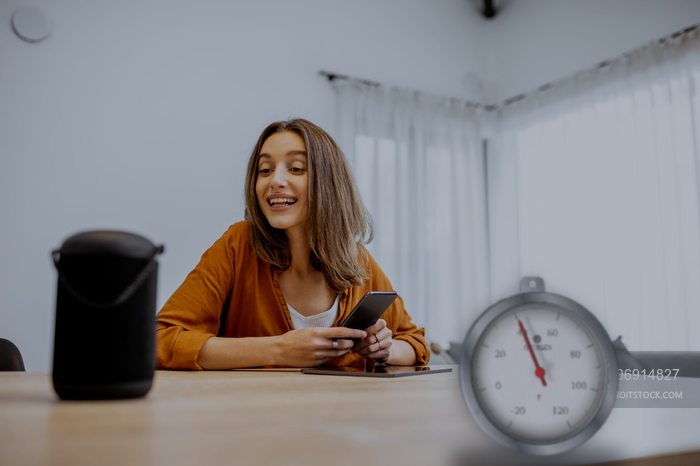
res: 40; °F
